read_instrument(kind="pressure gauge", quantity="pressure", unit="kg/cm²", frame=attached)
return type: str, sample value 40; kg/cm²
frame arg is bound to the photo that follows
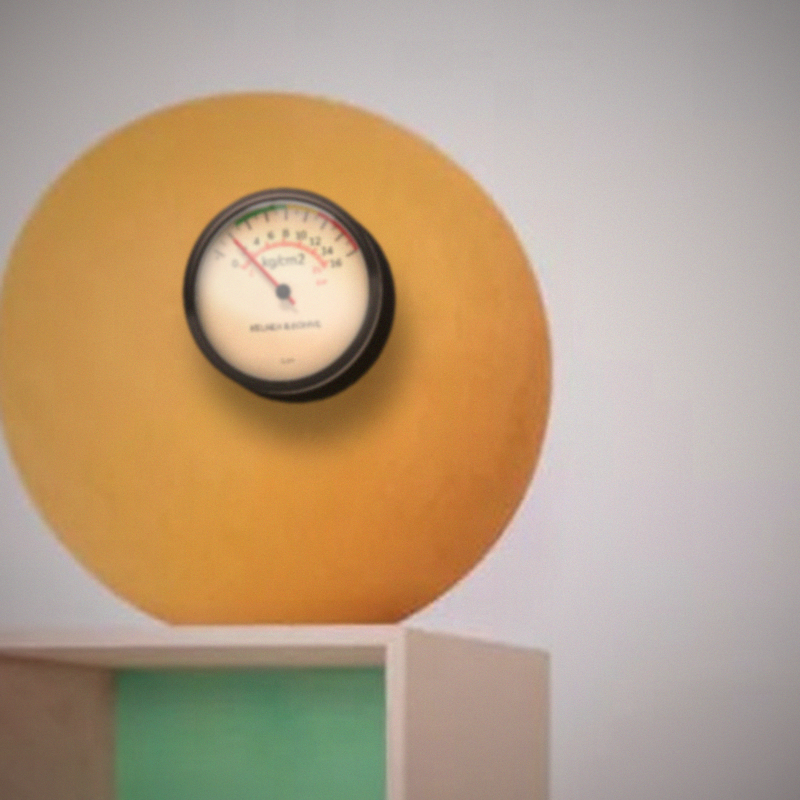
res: 2; kg/cm²
